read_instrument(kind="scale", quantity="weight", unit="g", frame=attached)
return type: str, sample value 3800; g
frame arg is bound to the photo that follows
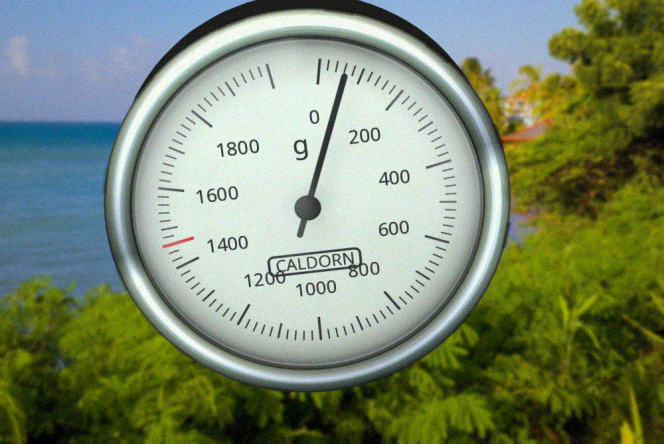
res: 60; g
